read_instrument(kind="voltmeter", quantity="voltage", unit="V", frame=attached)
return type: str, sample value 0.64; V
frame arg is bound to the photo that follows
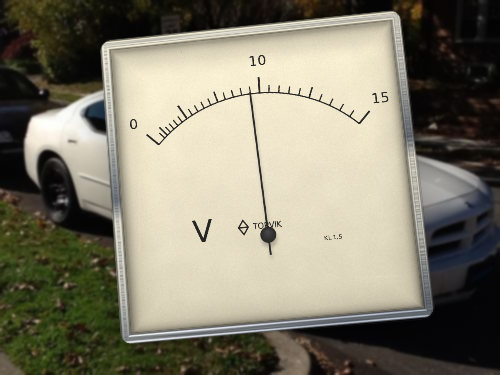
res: 9.5; V
